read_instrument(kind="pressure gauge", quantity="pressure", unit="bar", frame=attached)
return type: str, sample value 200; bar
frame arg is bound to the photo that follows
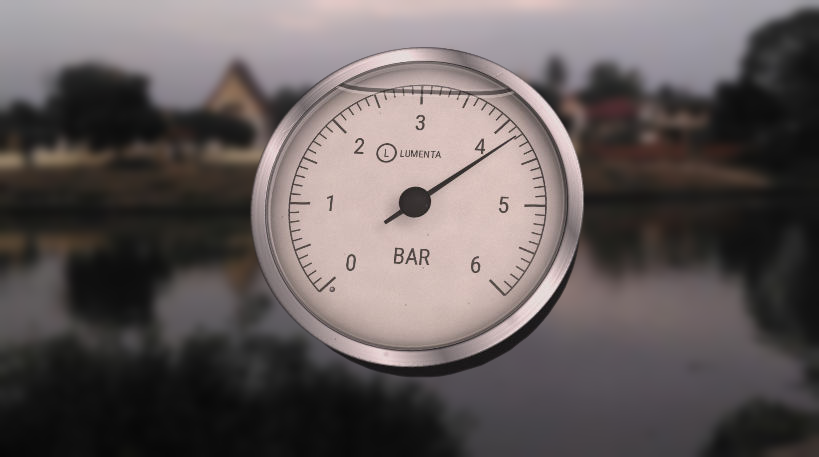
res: 4.2; bar
